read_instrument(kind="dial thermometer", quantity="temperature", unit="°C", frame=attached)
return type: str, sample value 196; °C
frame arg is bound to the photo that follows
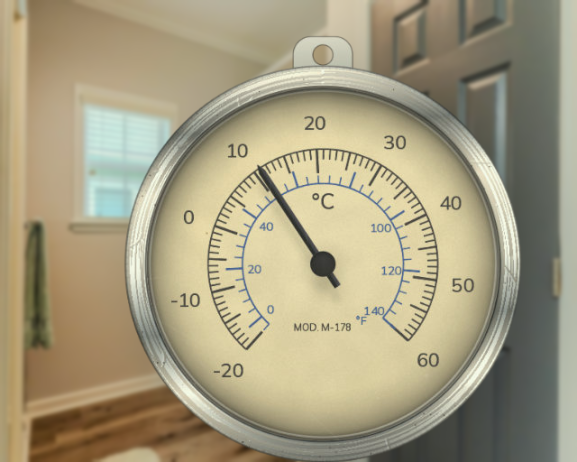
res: 11; °C
